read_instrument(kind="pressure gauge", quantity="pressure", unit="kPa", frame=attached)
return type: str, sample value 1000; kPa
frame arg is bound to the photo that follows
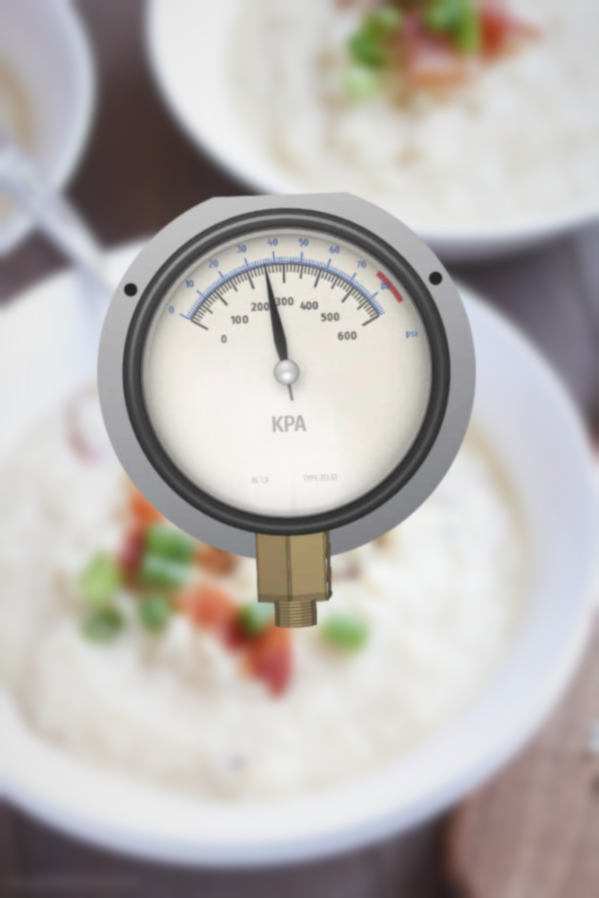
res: 250; kPa
